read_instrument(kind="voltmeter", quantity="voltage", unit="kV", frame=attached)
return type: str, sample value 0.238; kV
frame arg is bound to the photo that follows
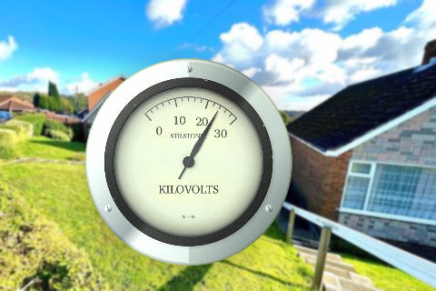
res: 24; kV
